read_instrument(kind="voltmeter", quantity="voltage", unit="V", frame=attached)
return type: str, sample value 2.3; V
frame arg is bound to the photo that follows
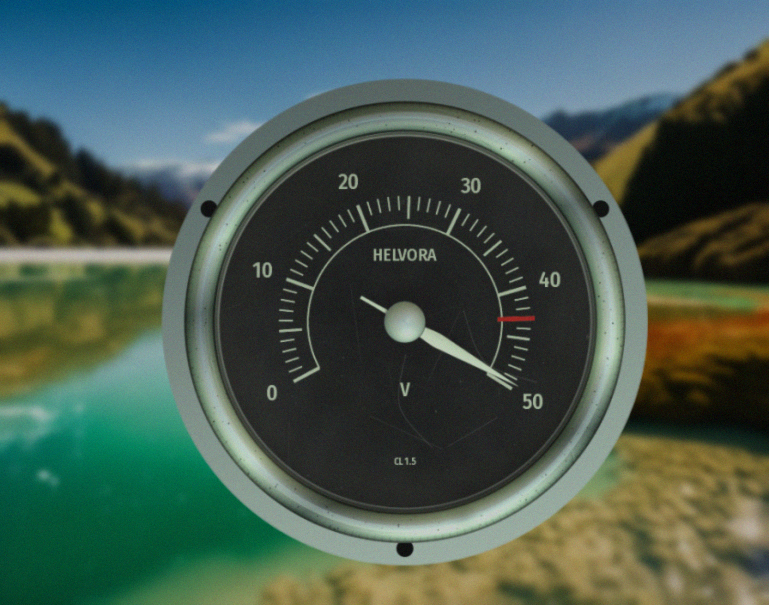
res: 49.5; V
